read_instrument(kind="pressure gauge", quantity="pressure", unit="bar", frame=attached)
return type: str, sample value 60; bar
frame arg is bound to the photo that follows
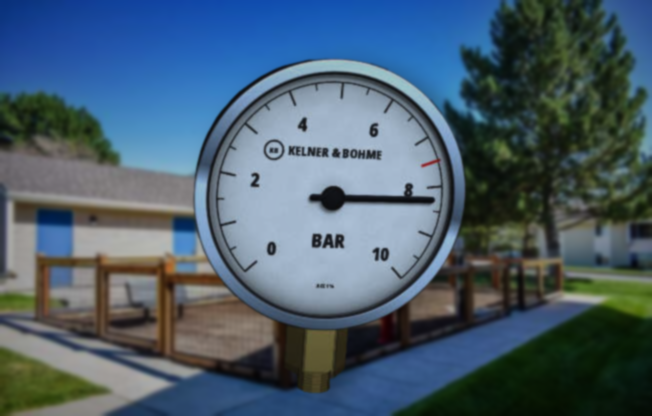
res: 8.25; bar
